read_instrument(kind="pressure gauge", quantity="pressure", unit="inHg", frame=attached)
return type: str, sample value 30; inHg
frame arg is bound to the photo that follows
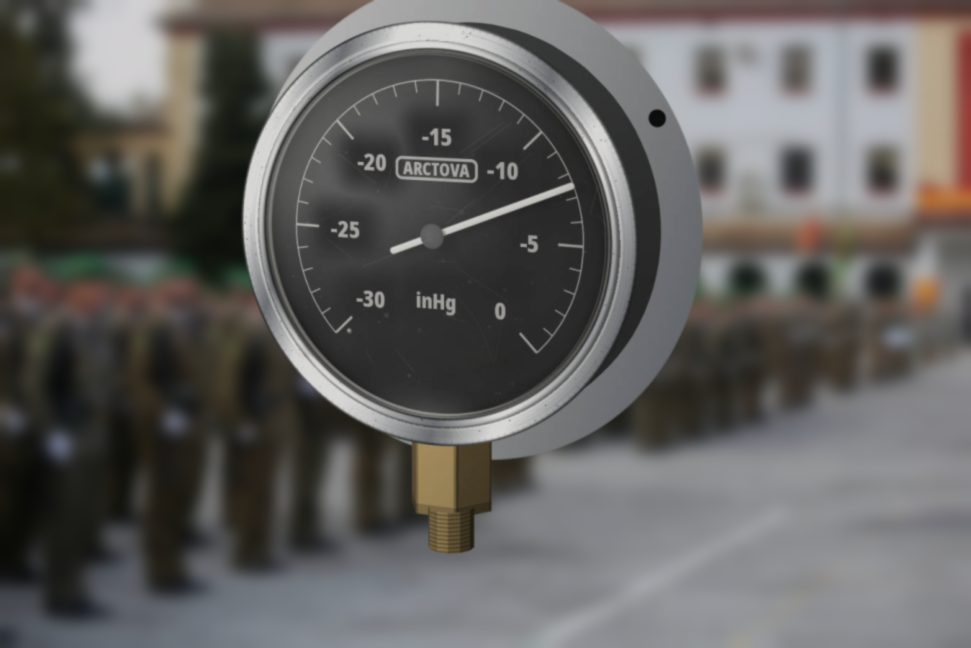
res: -7.5; inHg
